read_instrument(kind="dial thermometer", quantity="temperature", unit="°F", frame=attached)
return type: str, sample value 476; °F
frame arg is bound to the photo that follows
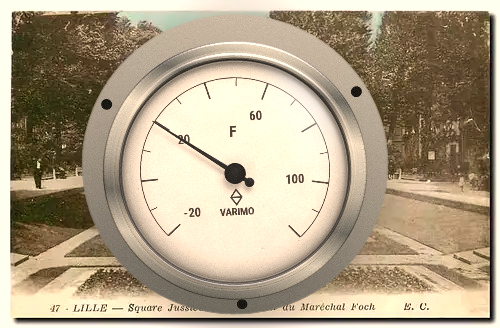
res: 20; °F
